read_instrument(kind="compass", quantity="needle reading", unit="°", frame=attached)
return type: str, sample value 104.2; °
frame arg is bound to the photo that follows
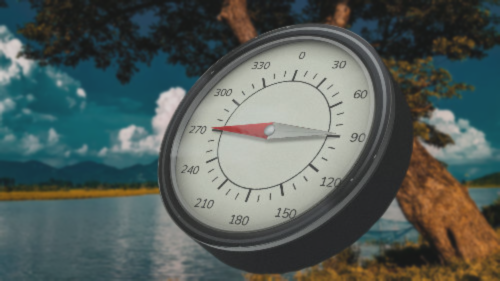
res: 270; °
